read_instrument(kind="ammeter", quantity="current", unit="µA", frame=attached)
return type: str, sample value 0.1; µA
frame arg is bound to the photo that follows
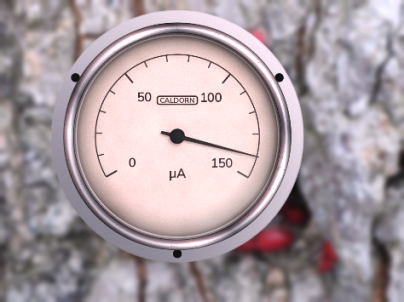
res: 140; µA
